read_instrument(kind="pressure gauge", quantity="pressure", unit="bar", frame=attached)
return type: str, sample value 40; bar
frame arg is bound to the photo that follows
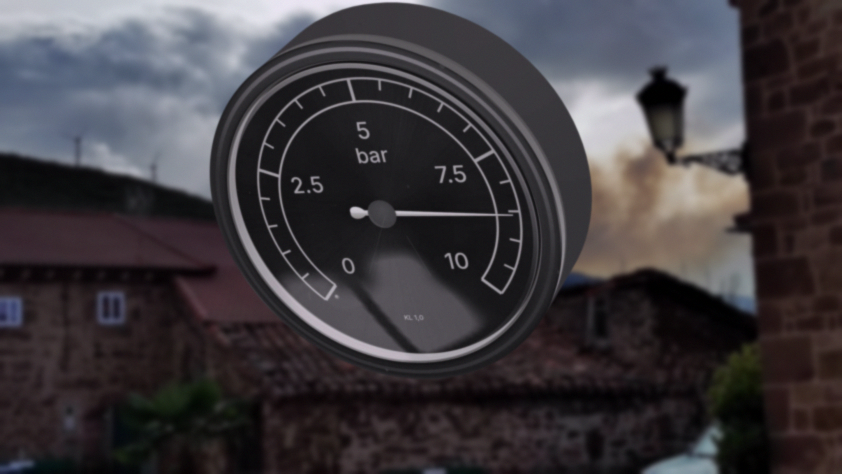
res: 8.5; bar
